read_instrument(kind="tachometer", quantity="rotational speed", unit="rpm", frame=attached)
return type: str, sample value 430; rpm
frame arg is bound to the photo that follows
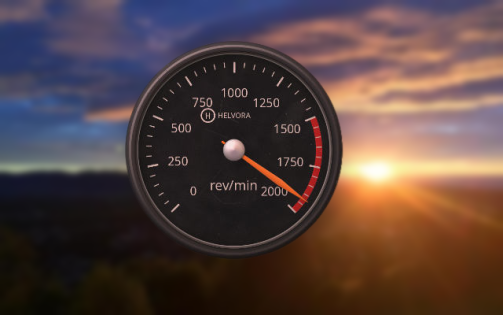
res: 1925; rpm
